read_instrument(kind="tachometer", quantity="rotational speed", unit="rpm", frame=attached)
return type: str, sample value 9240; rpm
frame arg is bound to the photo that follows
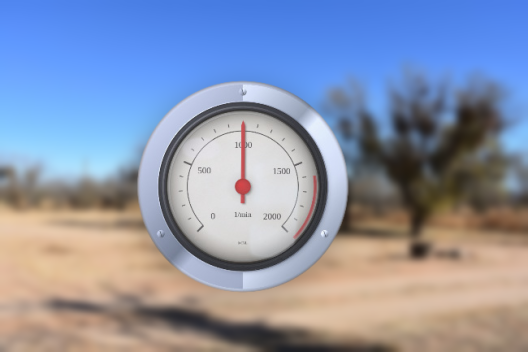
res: 1000; rpm
